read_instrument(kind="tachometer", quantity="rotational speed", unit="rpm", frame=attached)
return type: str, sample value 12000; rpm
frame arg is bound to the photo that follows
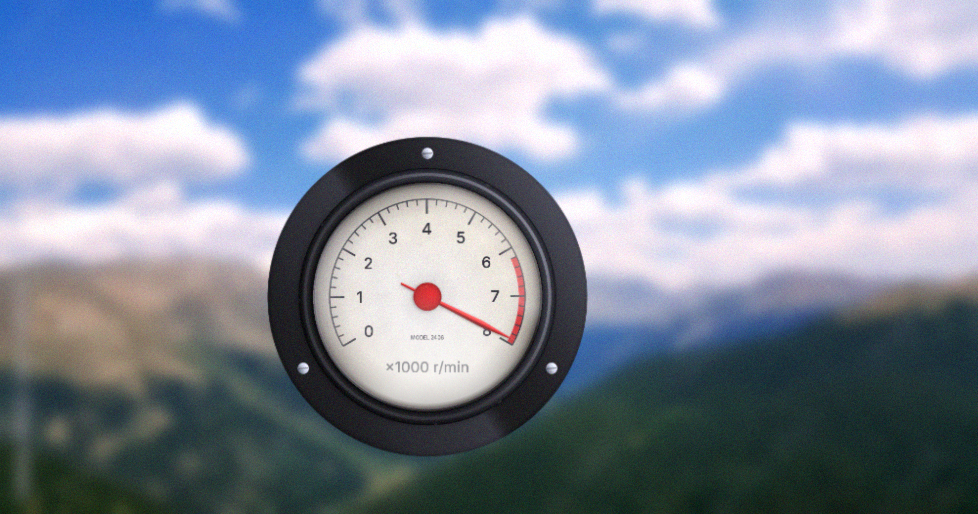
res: 7900; rpm
